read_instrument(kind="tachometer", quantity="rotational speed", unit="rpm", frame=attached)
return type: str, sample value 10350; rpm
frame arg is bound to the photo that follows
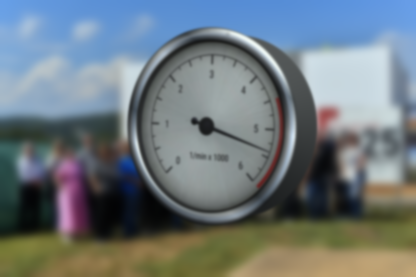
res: 5375; rpm
